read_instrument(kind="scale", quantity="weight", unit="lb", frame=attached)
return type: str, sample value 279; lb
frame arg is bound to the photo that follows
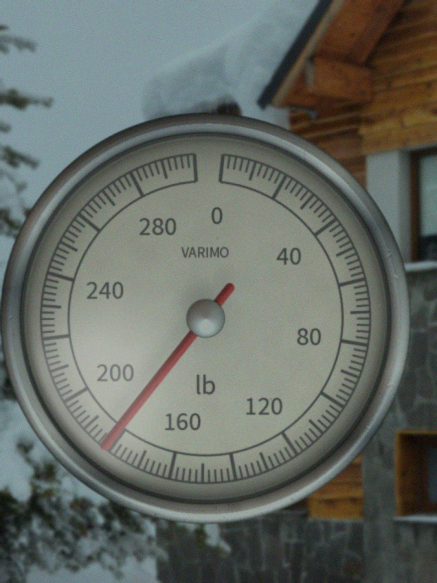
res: 182; lb
